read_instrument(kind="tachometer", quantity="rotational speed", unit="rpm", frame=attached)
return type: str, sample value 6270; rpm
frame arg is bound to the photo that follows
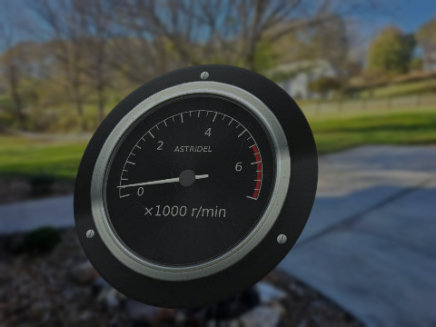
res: 250; rpm
